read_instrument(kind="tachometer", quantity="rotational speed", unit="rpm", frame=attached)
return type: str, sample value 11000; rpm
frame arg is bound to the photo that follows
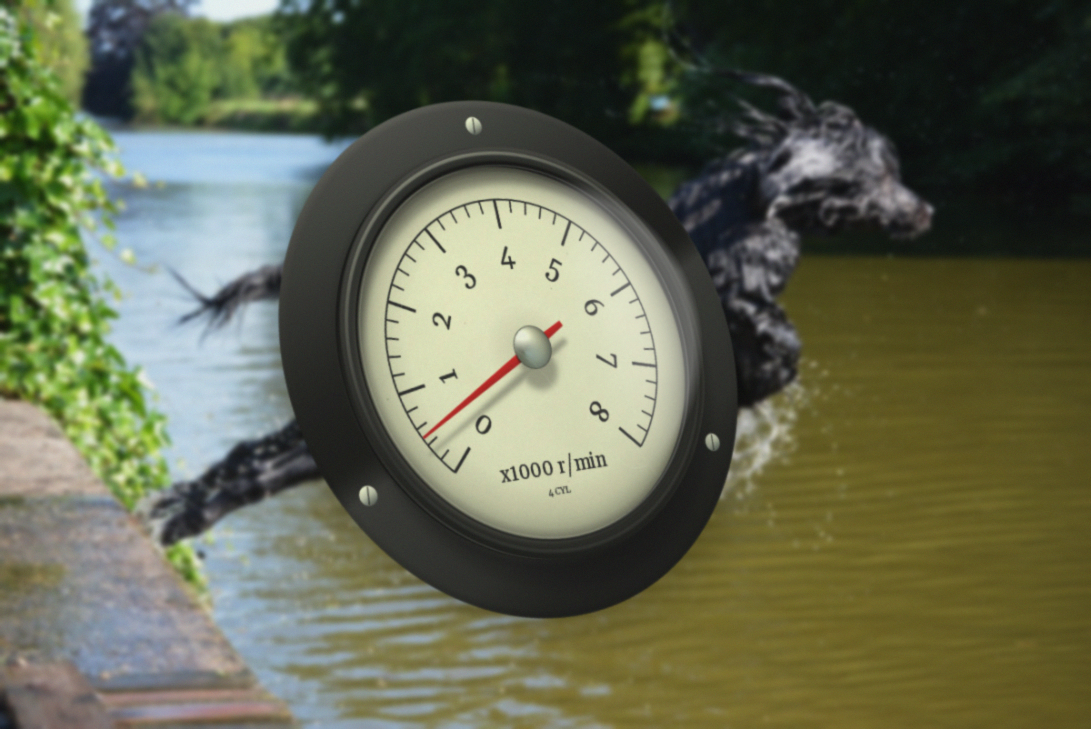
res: 500; rpm
